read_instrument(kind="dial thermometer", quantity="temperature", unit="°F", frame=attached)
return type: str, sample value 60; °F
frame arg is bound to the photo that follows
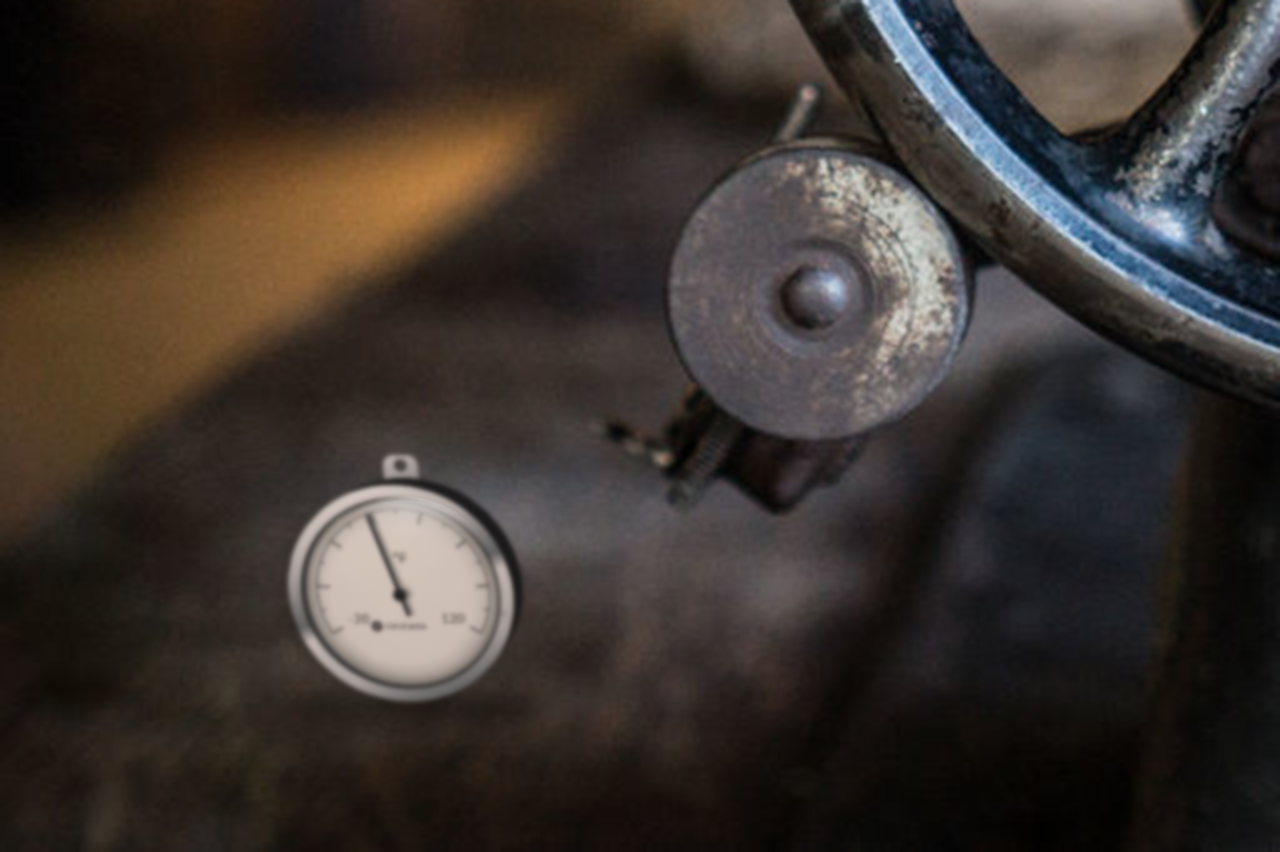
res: 40; °F
